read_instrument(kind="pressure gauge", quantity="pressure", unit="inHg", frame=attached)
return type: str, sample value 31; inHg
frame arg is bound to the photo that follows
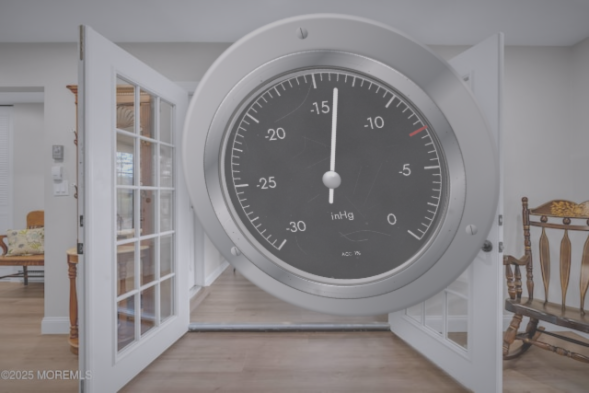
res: -13.5; inHg
